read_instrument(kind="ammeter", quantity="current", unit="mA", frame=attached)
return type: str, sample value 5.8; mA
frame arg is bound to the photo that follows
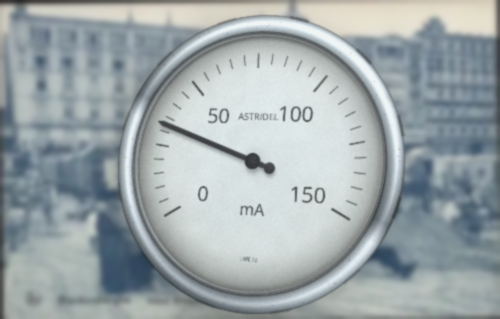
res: 32.5; mA
